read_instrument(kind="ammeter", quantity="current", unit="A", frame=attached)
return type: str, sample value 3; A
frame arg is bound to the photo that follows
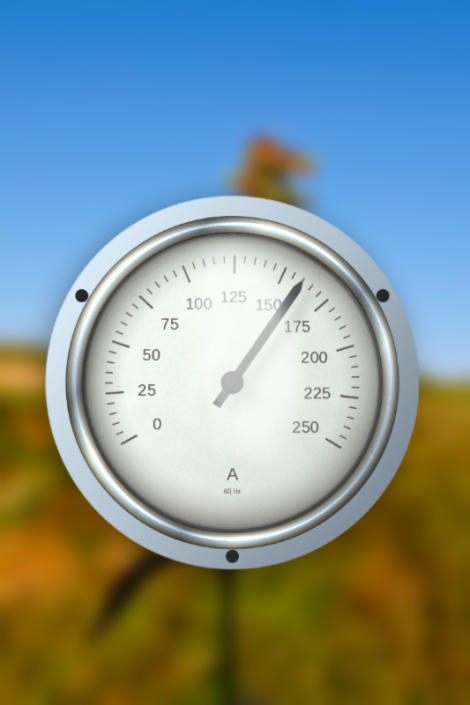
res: 160; A
